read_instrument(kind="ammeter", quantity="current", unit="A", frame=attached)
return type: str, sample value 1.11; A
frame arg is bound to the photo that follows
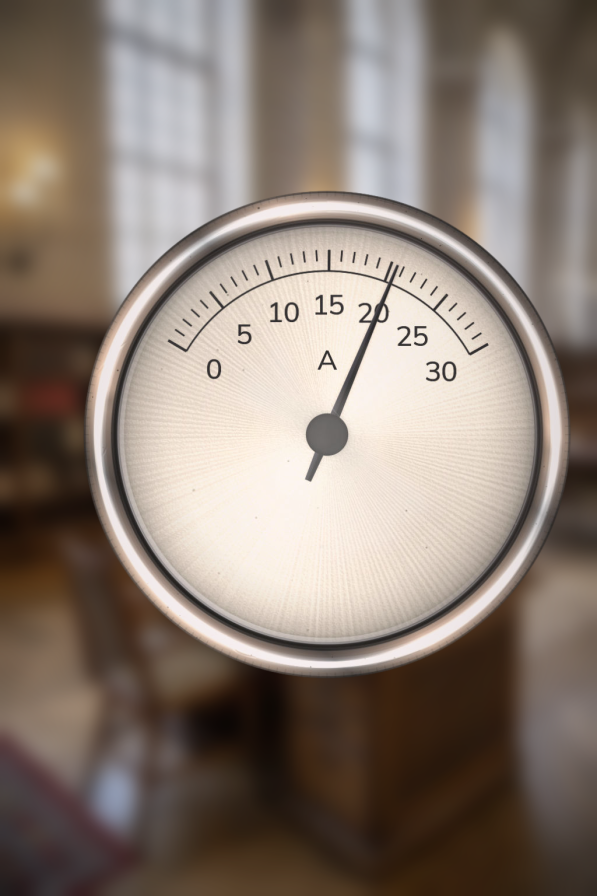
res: 20.5; A
